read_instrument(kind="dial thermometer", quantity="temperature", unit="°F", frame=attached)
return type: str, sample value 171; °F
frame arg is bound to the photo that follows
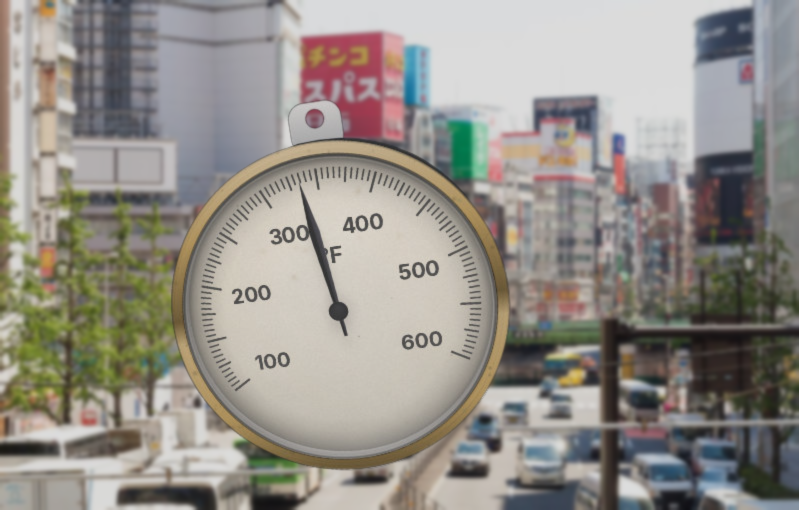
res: 335; °F
